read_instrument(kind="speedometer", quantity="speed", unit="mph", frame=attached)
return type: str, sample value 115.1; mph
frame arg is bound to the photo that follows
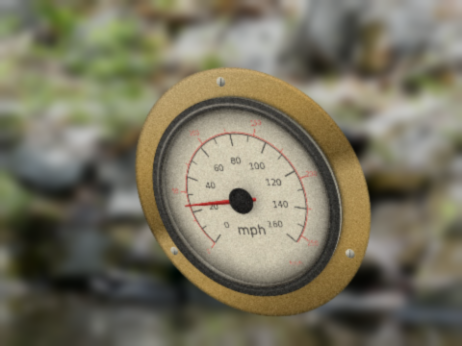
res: 25; mph
